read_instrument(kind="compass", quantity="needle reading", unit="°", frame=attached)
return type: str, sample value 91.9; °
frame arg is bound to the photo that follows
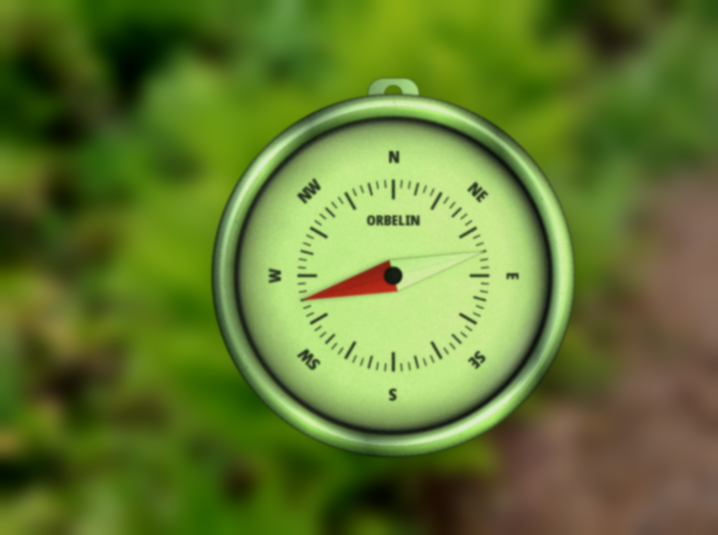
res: 255; °
